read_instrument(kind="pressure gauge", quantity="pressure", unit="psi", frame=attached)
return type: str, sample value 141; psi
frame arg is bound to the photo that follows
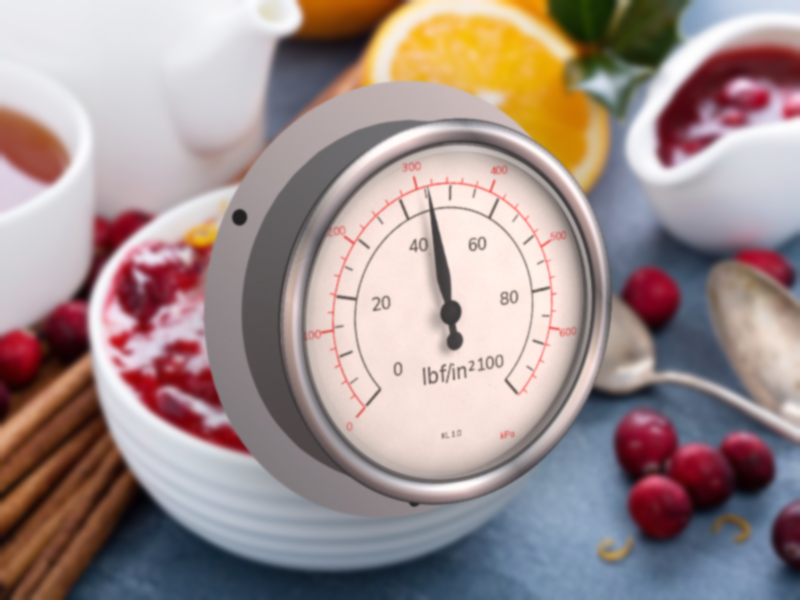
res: 45; psi
